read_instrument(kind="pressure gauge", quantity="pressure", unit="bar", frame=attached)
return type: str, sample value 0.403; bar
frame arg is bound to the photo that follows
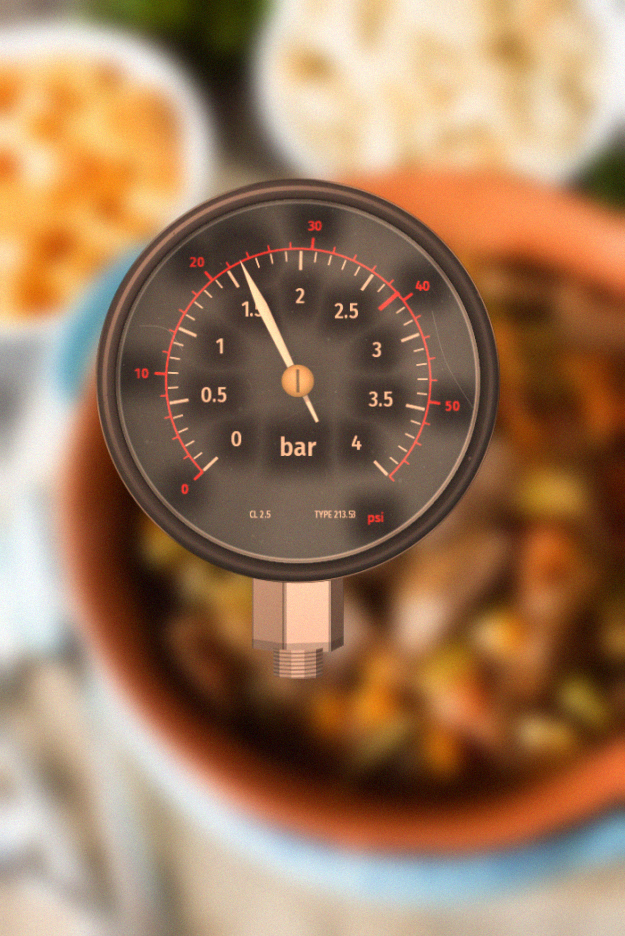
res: 1.6; bar
